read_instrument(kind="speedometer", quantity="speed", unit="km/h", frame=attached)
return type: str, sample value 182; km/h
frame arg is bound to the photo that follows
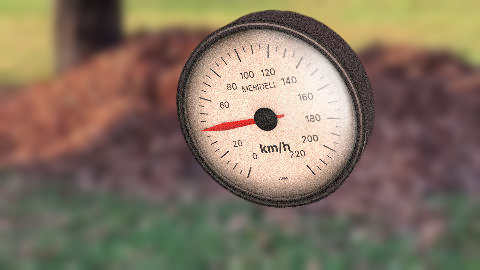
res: 40; km/h
